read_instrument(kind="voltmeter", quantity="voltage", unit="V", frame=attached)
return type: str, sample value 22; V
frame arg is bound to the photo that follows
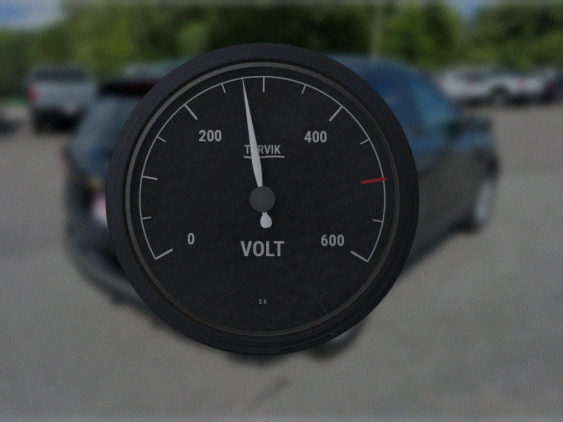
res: 275; V
